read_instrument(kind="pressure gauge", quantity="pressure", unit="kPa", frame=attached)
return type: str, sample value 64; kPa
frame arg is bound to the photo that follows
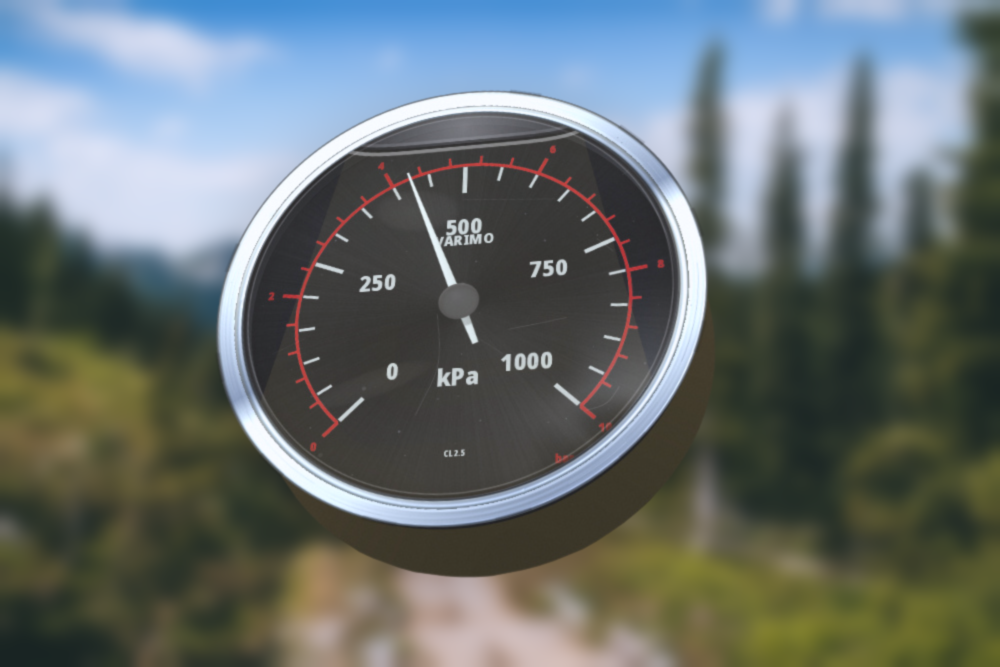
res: 425; kPa
